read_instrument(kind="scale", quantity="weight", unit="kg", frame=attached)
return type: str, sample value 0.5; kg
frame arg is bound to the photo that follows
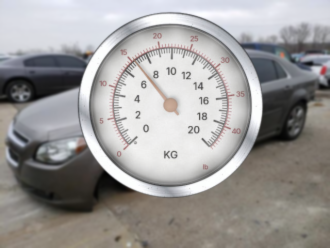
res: 7; kg
